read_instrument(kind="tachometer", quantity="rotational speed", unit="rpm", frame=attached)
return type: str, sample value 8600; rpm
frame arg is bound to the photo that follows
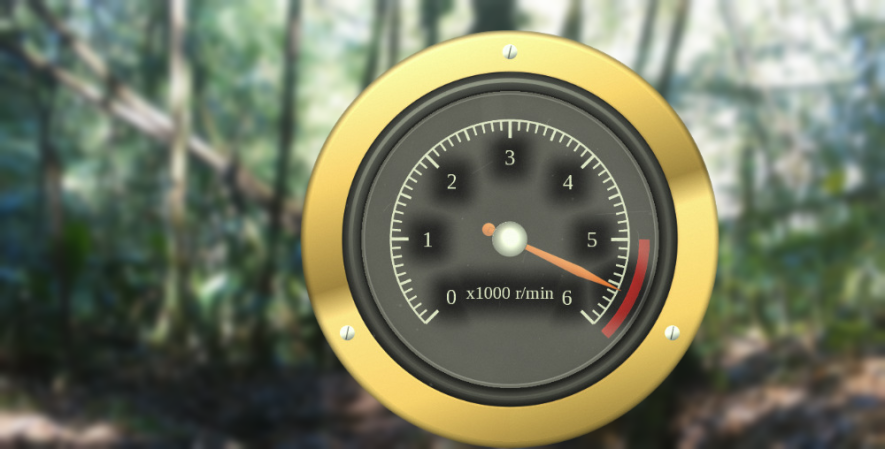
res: 5550; rpm
